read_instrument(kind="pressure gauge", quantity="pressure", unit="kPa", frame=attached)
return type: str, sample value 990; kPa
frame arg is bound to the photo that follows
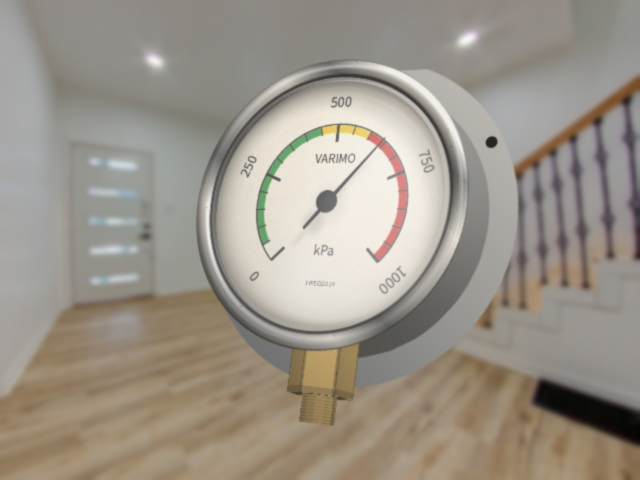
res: 650; kPa
